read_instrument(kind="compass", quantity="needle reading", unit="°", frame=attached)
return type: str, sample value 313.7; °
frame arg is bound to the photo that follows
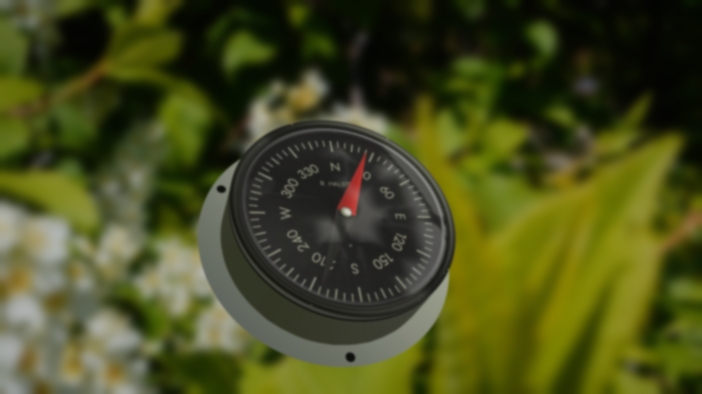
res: 25; °
